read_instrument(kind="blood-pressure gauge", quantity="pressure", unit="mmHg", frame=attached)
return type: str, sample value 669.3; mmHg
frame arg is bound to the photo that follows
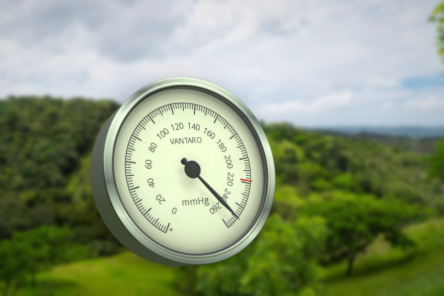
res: 250; mmHg
